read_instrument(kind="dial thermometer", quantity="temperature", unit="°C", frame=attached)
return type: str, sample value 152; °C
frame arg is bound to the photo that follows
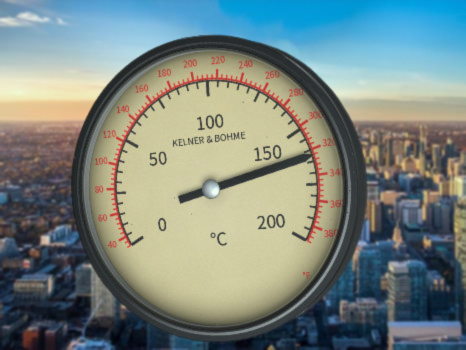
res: 162.5; °C
